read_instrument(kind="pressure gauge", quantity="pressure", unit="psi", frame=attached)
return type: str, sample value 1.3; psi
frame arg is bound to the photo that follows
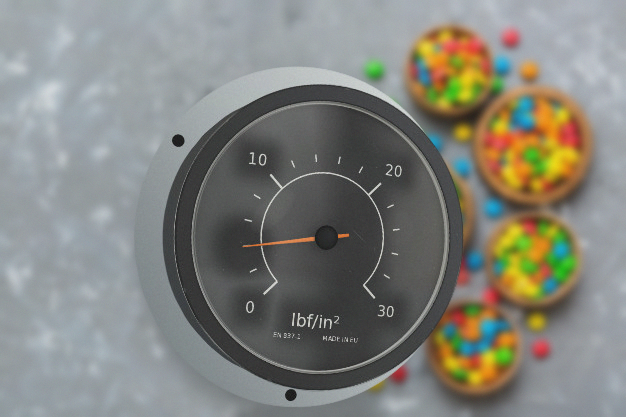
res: 4; psi
